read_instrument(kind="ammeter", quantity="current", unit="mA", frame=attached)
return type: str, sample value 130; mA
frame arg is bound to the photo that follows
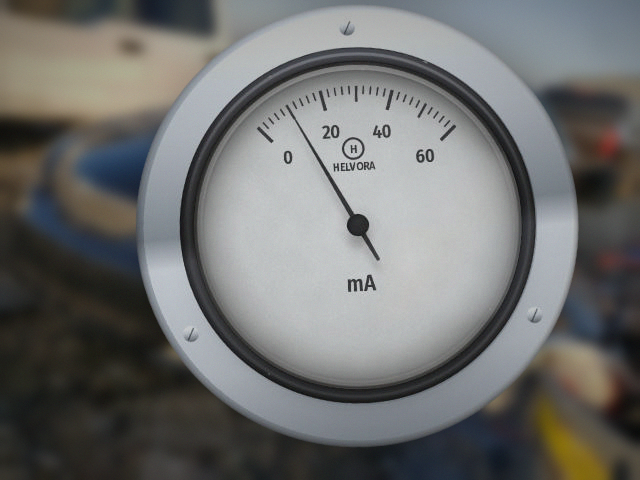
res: 10; mA
